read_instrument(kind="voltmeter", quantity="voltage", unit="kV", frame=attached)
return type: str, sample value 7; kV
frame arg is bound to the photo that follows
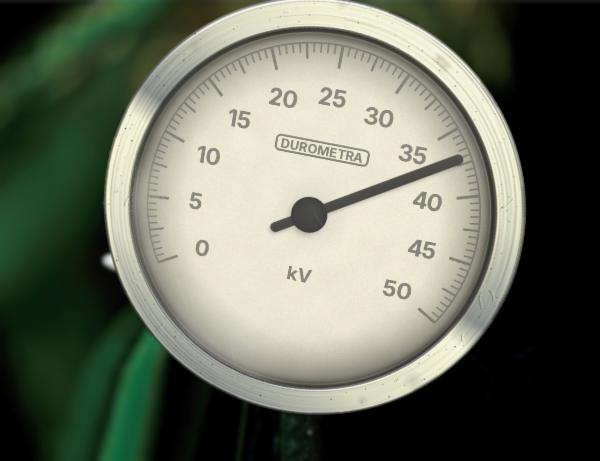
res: 37; kV
